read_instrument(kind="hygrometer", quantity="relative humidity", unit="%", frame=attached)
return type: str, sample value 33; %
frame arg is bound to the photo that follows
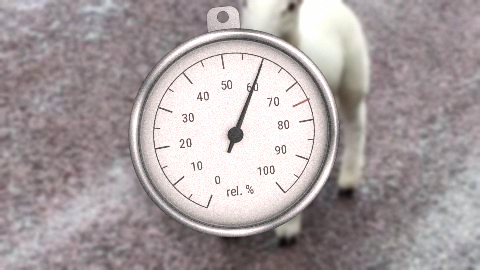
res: 60; %
